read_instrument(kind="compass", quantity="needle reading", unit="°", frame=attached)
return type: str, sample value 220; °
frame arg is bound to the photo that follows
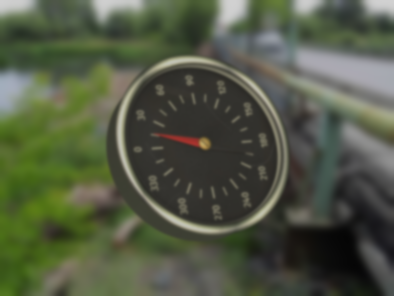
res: 15; °
